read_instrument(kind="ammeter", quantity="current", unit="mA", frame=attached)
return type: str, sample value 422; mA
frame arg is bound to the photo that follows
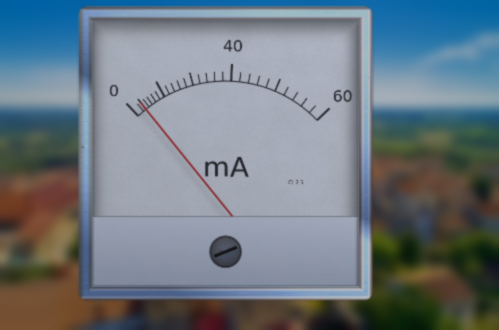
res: 10; mA
